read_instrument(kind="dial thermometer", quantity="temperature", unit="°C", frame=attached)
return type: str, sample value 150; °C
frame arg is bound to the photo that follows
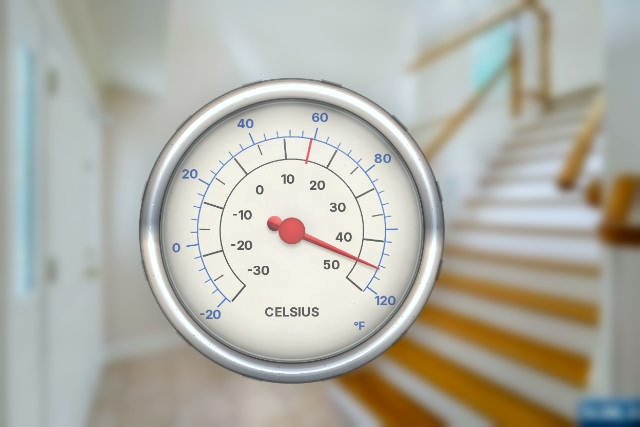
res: 45; °C
